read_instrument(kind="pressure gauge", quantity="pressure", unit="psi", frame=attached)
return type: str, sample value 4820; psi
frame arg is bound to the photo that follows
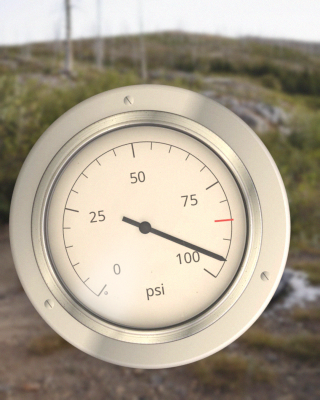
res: 95; psi
